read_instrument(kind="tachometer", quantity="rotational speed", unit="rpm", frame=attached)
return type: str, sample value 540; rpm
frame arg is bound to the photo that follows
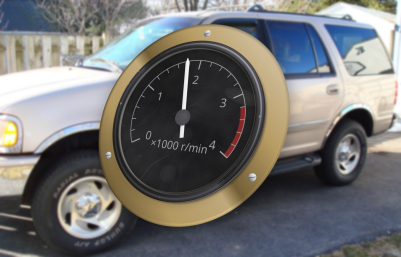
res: 1800; rpm
